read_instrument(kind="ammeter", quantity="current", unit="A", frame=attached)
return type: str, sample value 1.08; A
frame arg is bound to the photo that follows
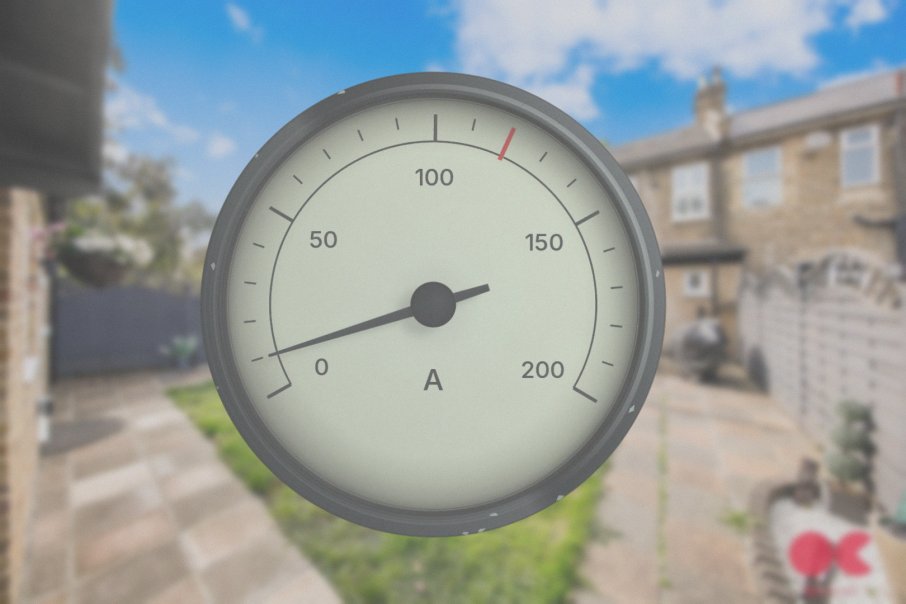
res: 10; A
